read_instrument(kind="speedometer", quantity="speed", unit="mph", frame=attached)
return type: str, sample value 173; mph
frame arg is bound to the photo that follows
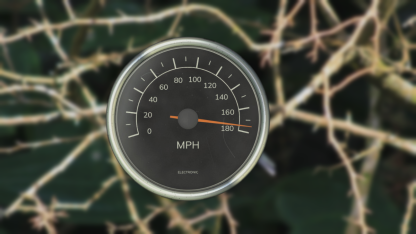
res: 175; mph
